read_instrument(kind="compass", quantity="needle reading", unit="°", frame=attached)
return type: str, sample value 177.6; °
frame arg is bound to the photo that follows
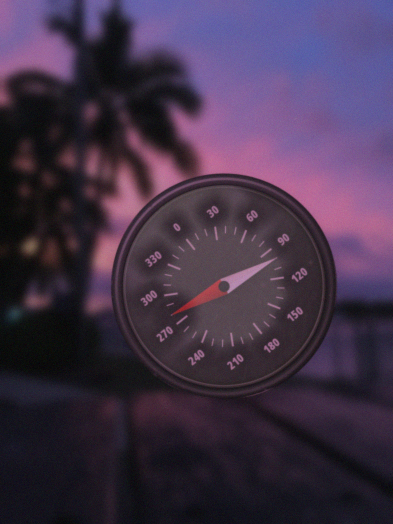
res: 280; °
